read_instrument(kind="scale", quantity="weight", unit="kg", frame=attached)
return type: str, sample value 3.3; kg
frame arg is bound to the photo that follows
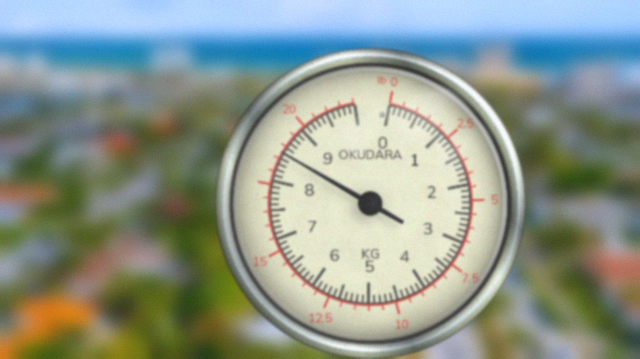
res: 8.5; kg
